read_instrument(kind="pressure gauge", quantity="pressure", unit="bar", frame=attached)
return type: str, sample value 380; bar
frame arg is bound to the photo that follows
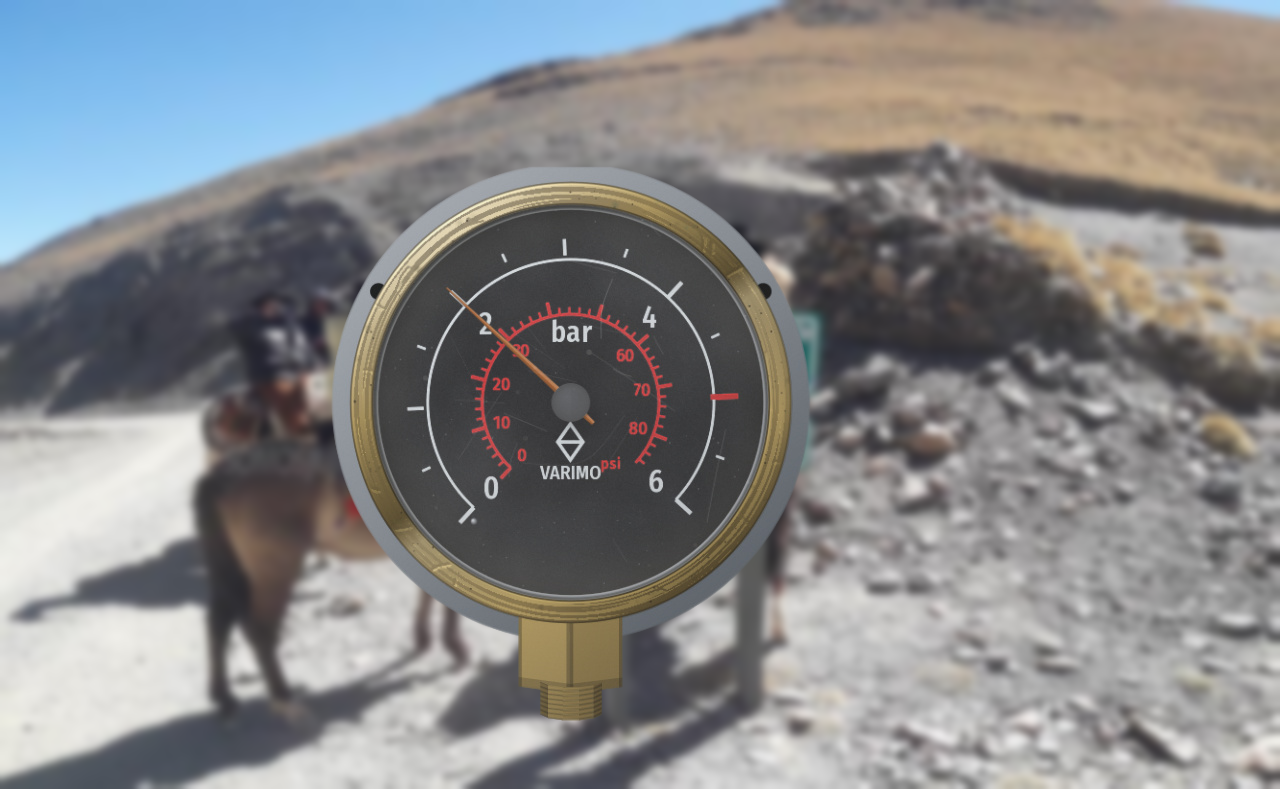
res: 2; bar
